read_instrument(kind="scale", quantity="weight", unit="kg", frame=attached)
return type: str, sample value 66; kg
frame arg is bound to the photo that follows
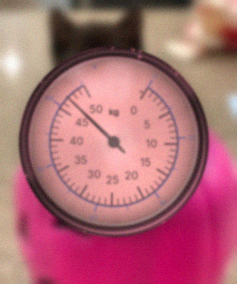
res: 47; kg
